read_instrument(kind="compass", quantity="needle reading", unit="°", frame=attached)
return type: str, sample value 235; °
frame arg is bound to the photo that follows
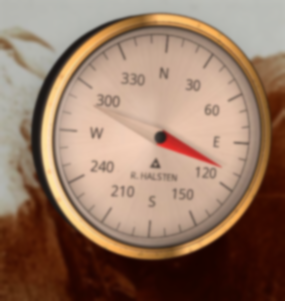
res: 110; °
